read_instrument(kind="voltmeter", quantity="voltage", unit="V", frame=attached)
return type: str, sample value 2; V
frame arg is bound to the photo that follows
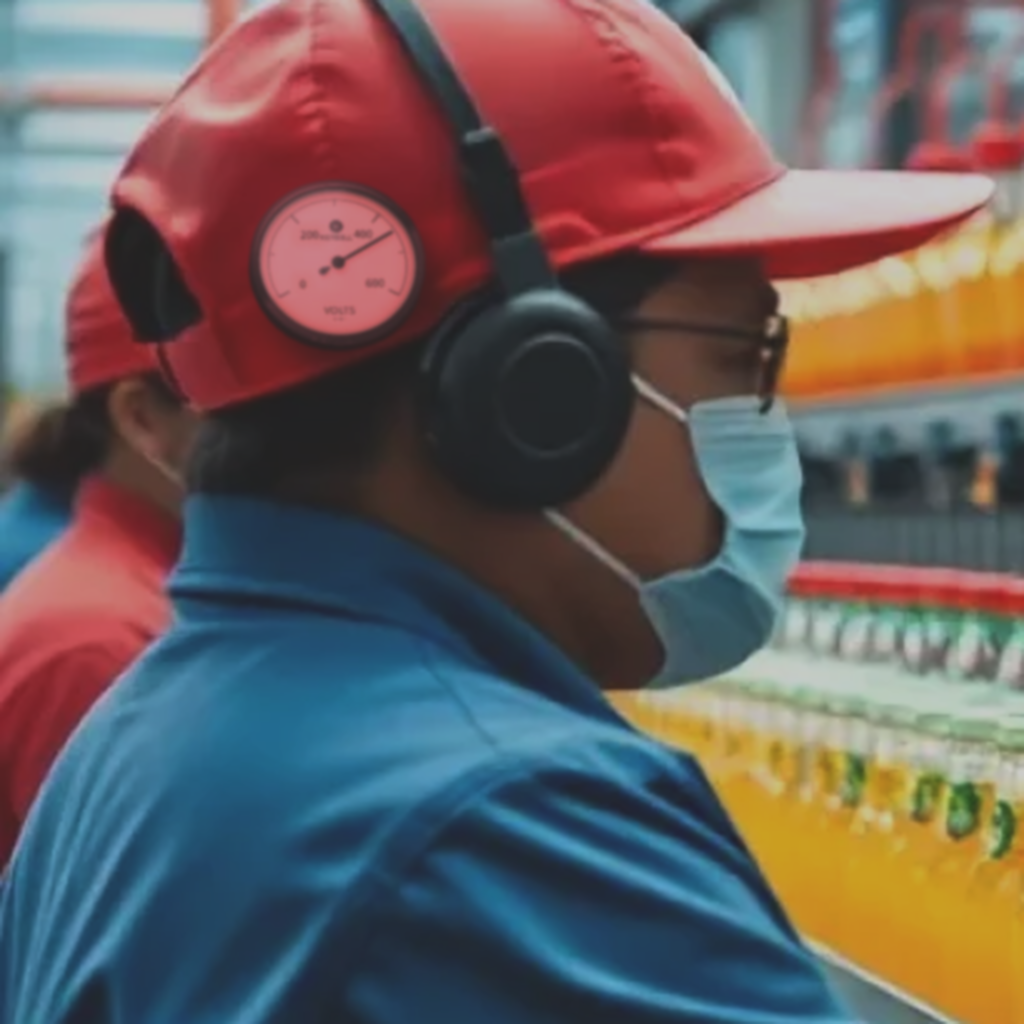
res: 450; V
